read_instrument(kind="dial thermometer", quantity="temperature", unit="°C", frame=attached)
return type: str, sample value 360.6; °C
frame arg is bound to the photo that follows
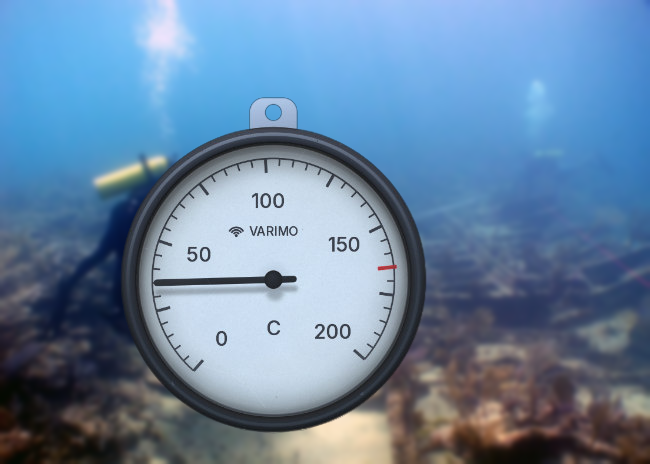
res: 35; °C
